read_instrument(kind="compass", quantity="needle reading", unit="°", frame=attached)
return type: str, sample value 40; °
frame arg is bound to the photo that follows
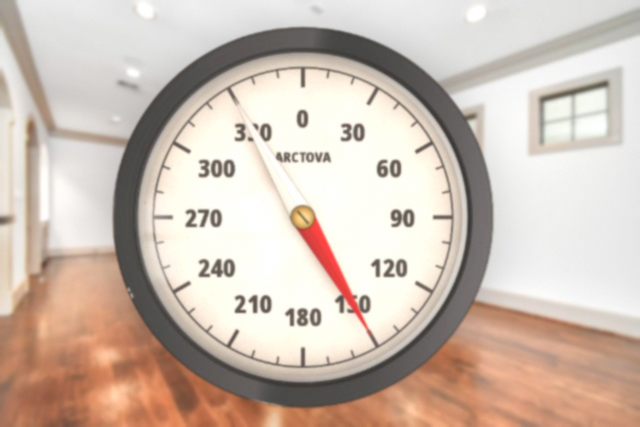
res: 150; °
